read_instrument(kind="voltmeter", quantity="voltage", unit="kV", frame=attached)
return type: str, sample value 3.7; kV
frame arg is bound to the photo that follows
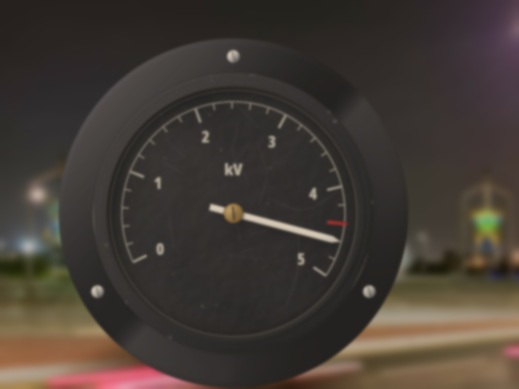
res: 4.6; kV
